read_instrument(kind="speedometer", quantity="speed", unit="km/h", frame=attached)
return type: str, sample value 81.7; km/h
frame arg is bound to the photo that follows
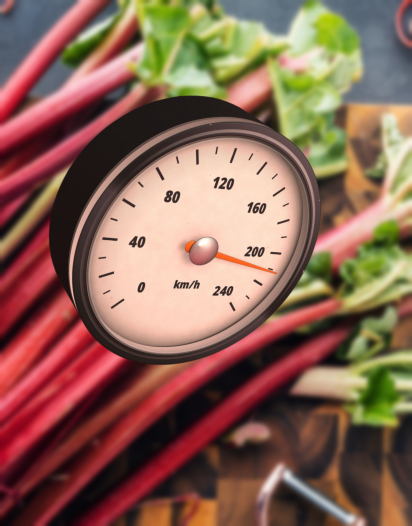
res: 210; km/h
